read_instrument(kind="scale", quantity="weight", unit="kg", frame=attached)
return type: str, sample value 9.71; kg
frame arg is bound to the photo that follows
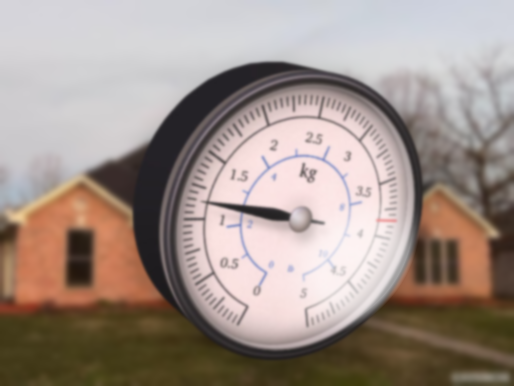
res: 1.15; kg
